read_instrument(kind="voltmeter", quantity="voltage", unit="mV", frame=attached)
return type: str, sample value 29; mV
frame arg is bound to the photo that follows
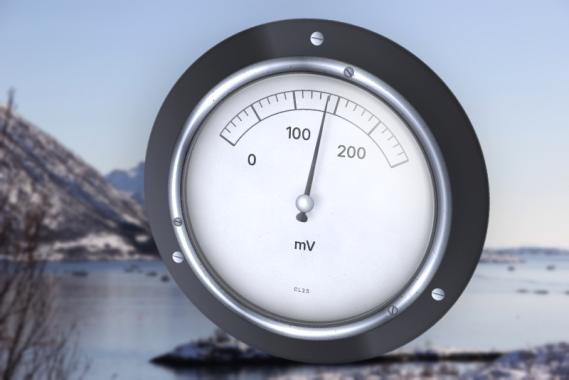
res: 140; mV
